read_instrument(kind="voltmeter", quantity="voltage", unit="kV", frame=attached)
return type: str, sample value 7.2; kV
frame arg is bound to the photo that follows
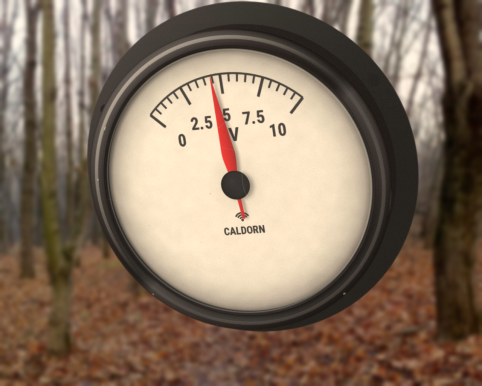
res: 4.5; kV
